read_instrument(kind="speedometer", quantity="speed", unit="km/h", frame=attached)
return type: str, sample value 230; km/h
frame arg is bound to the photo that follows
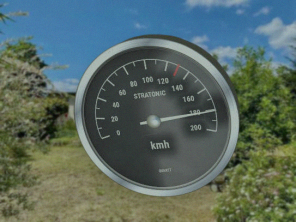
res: 180; km/h
